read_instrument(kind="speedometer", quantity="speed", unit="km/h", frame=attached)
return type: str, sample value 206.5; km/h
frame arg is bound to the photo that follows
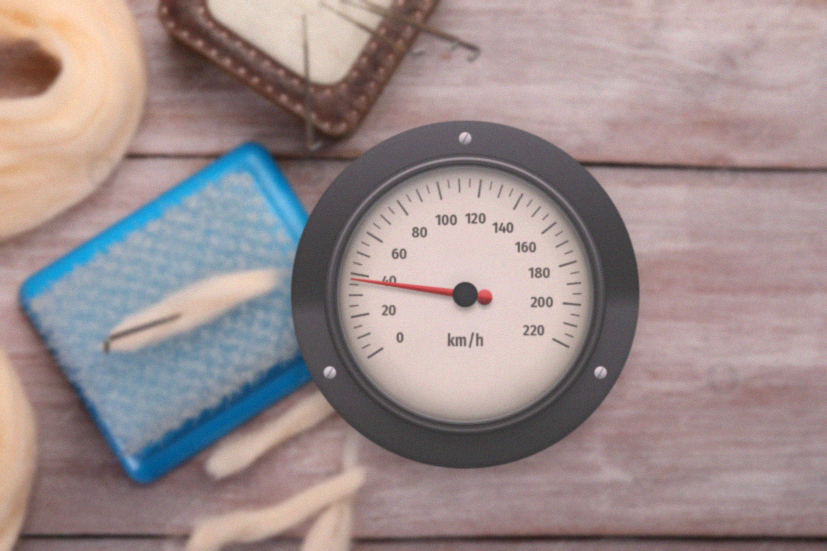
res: 37.5; km/h
